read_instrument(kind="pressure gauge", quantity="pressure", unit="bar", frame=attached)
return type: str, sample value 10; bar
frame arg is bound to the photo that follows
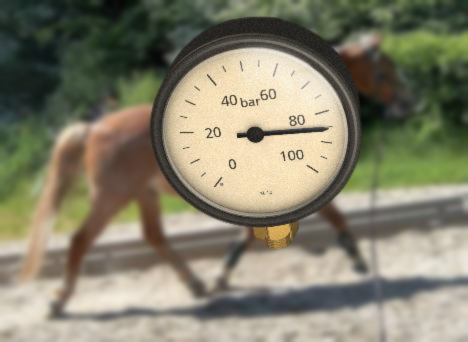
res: 85; bar
